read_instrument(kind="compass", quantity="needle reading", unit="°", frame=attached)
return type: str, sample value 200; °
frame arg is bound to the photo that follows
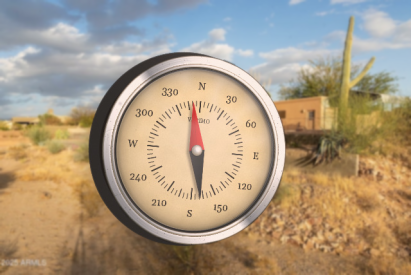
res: 350; °
